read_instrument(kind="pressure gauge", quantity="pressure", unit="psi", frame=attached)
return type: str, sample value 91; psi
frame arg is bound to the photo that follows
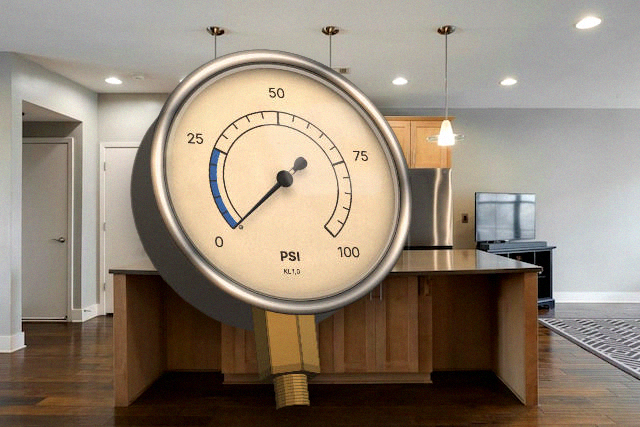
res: 0; psi
